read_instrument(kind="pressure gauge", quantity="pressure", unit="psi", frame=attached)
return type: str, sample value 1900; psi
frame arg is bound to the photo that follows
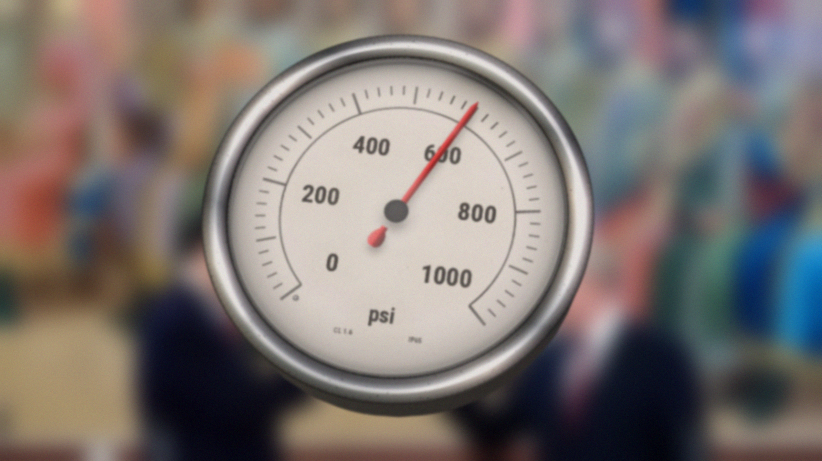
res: 600; psi
